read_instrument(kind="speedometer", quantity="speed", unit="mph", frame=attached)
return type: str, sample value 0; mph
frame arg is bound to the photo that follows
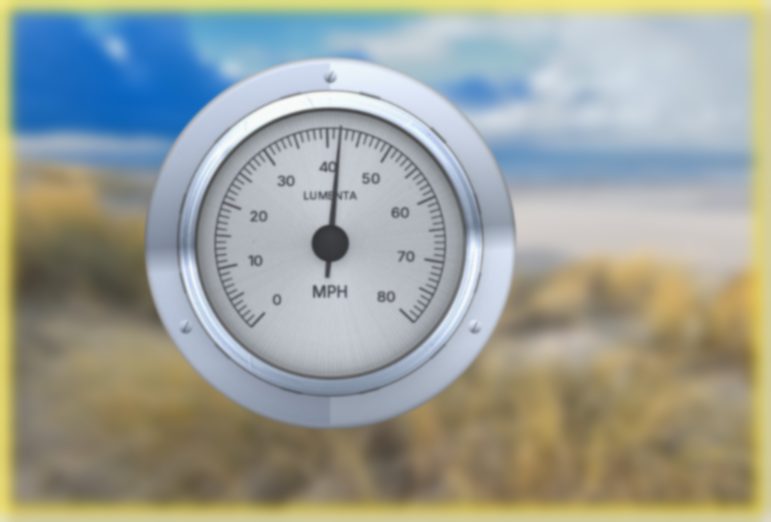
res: 42; mph
